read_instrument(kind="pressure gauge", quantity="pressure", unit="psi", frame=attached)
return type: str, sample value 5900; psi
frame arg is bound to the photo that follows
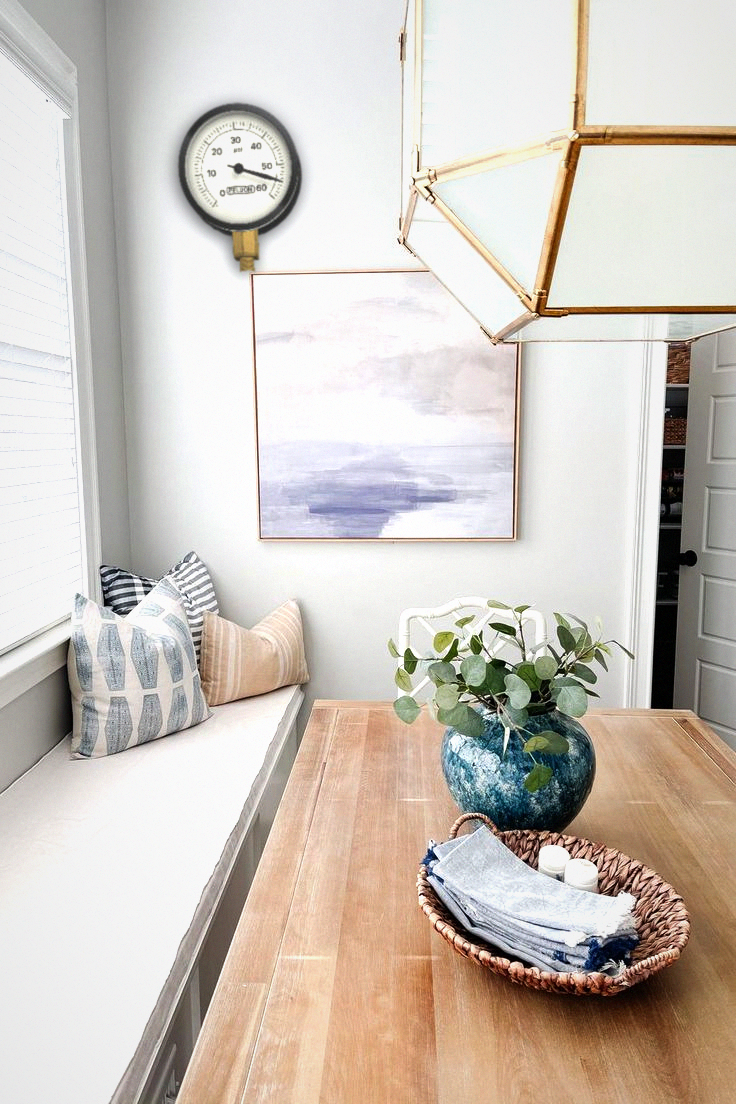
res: 55; psi
